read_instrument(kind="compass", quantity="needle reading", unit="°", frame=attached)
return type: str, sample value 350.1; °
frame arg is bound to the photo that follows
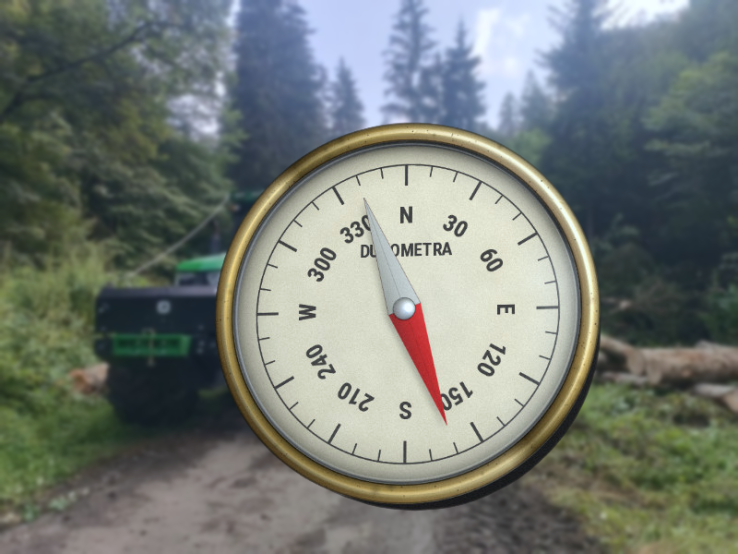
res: 160; °
